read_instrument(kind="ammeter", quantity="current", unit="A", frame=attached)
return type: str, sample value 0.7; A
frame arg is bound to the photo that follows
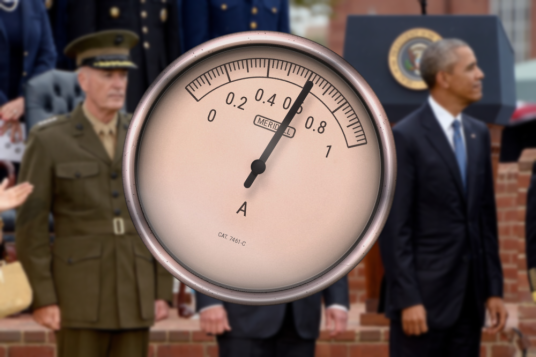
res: 0.62; A
